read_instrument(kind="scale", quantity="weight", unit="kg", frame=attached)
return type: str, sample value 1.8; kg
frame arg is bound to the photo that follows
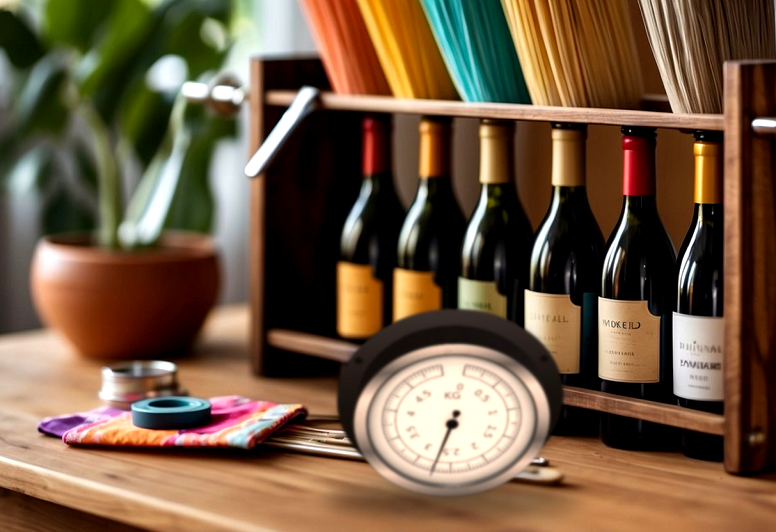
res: 2.75; kg
